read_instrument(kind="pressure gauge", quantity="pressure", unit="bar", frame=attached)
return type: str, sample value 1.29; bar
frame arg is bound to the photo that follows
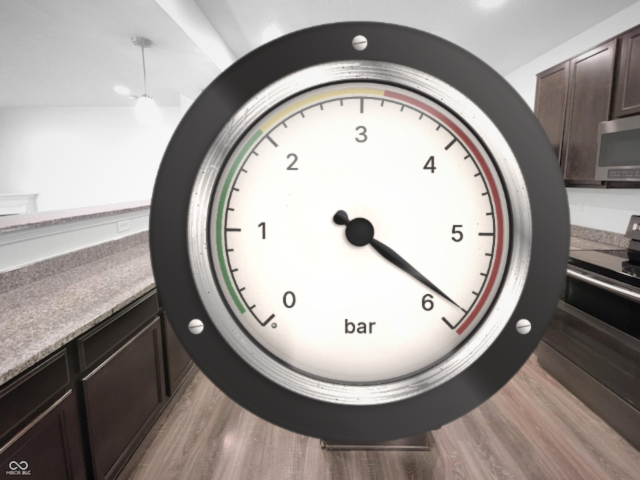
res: 5.8; bar
